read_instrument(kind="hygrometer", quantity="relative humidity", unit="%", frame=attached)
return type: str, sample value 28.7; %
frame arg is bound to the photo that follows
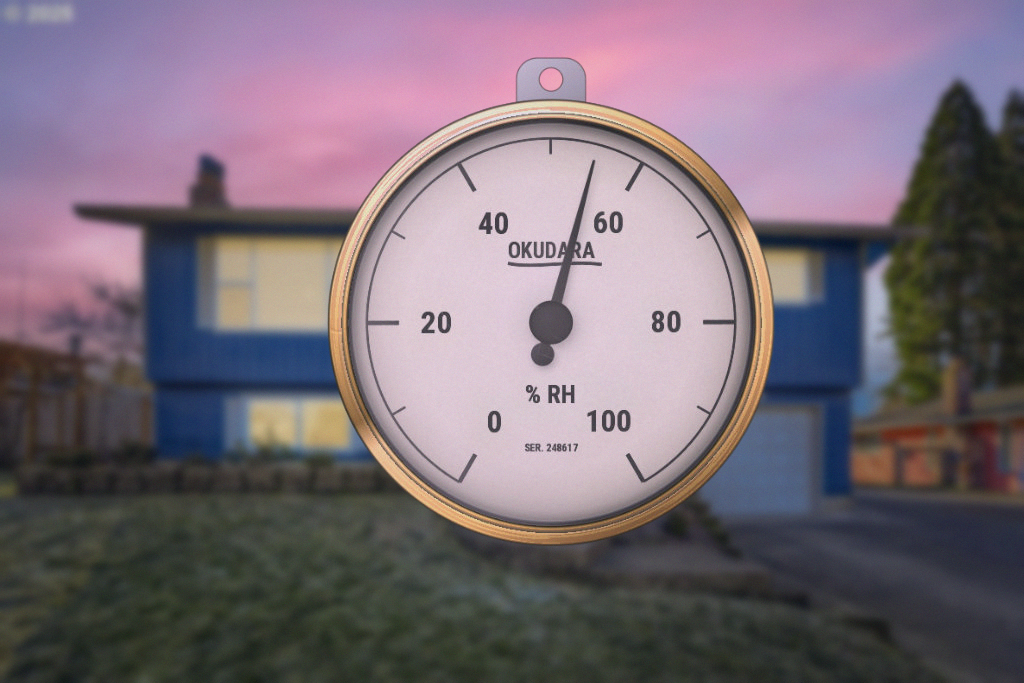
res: 55; %
